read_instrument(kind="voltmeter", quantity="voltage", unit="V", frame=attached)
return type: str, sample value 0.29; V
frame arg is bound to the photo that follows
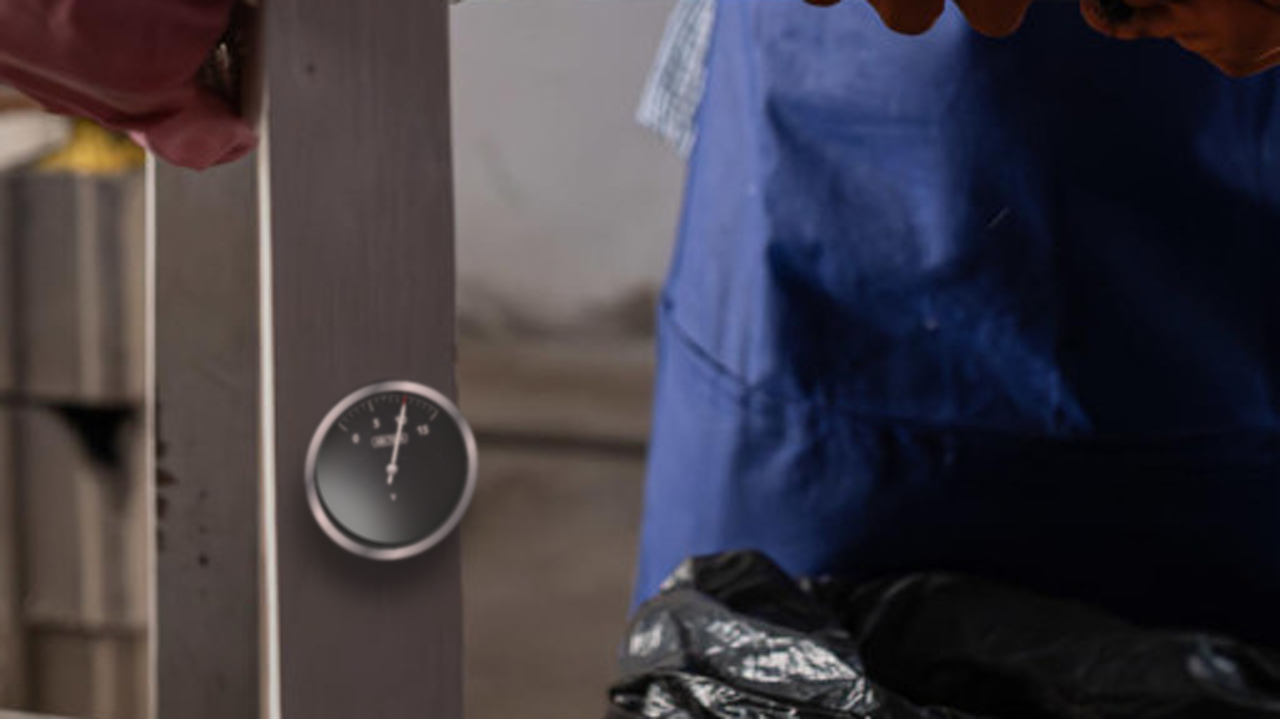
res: 10; V
